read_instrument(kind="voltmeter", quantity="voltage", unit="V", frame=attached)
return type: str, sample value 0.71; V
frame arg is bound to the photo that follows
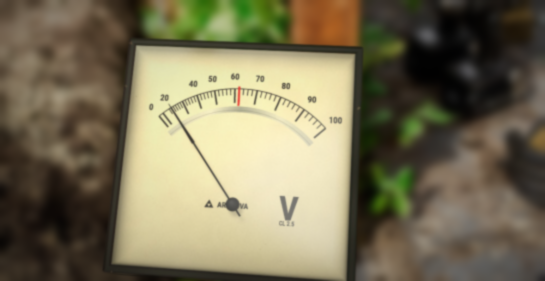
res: 20; V
